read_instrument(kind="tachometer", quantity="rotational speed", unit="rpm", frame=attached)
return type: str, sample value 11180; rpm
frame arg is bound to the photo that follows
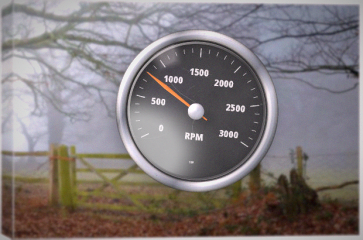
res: 800; rpm
